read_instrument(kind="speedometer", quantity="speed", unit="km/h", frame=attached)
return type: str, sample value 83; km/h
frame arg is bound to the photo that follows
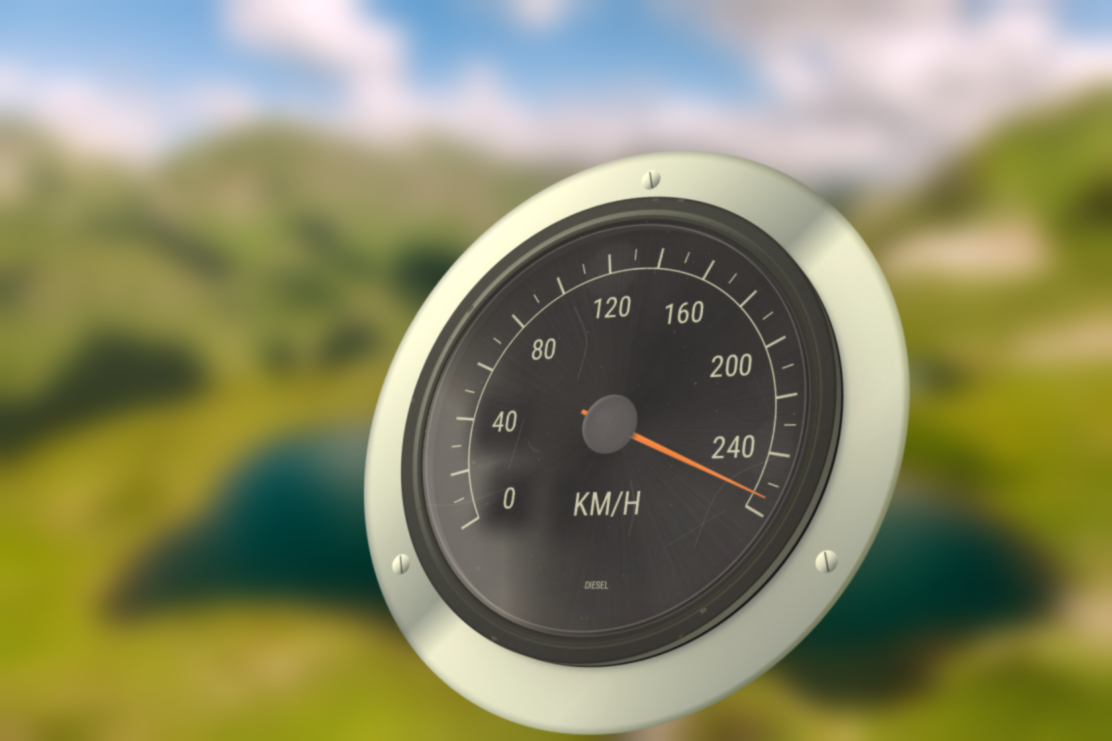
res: 255; km/h
